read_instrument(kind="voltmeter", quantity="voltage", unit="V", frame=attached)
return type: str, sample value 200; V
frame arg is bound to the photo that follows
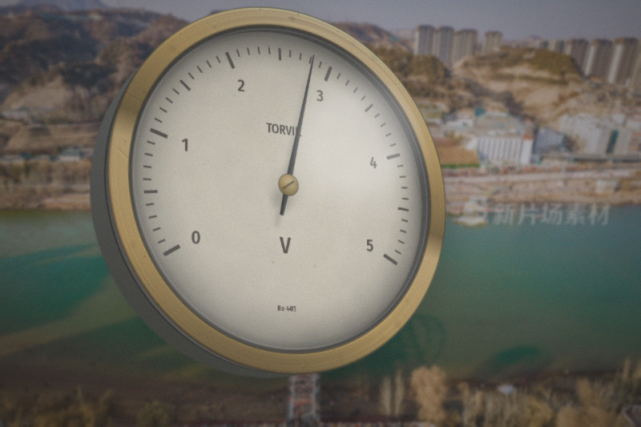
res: 2.8; V
